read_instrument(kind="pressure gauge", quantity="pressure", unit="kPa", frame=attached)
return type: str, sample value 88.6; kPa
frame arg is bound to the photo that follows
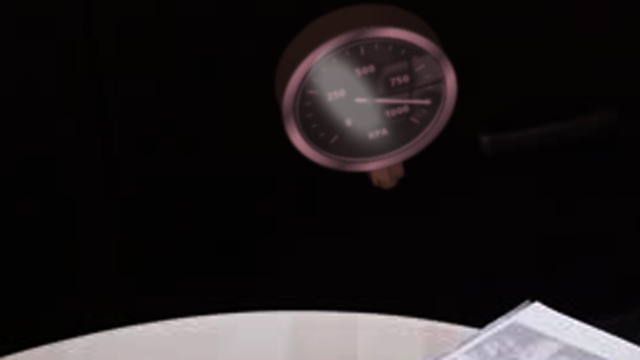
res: 900; kPa
